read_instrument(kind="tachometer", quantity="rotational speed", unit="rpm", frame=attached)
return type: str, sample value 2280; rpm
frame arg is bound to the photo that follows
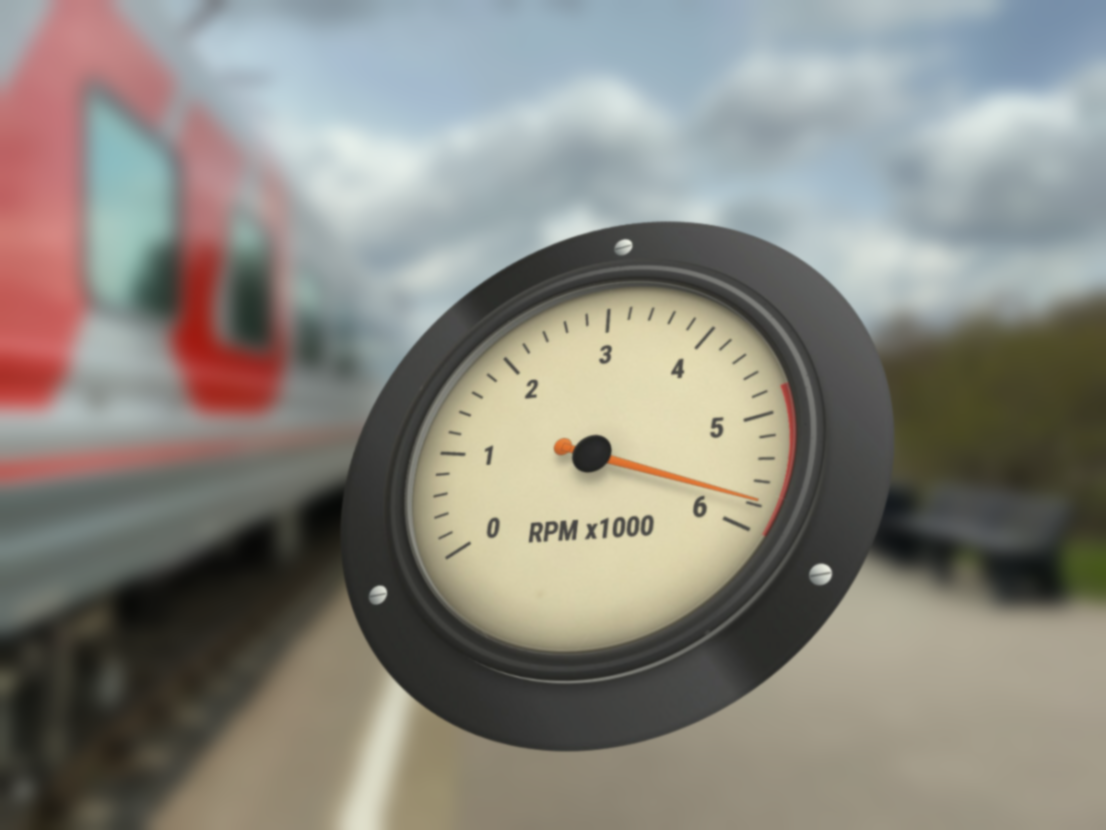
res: 5800; rpm
